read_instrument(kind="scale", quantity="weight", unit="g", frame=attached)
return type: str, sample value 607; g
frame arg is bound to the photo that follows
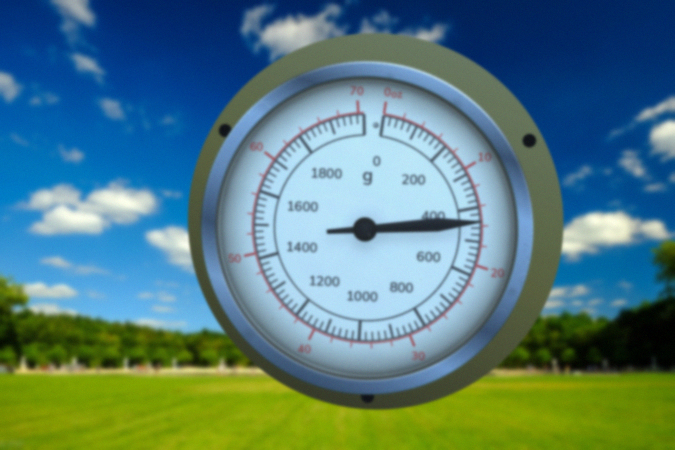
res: 440; g
